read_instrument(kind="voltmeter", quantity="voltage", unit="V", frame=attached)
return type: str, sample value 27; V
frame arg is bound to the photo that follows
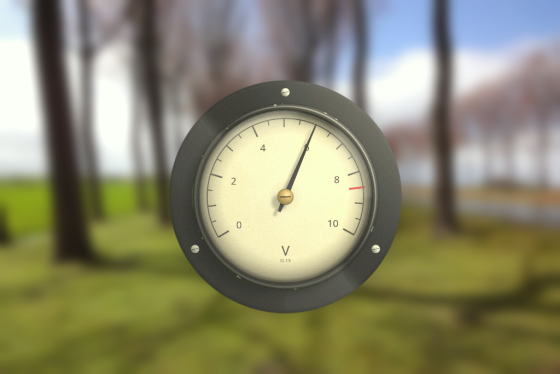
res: 6; V
